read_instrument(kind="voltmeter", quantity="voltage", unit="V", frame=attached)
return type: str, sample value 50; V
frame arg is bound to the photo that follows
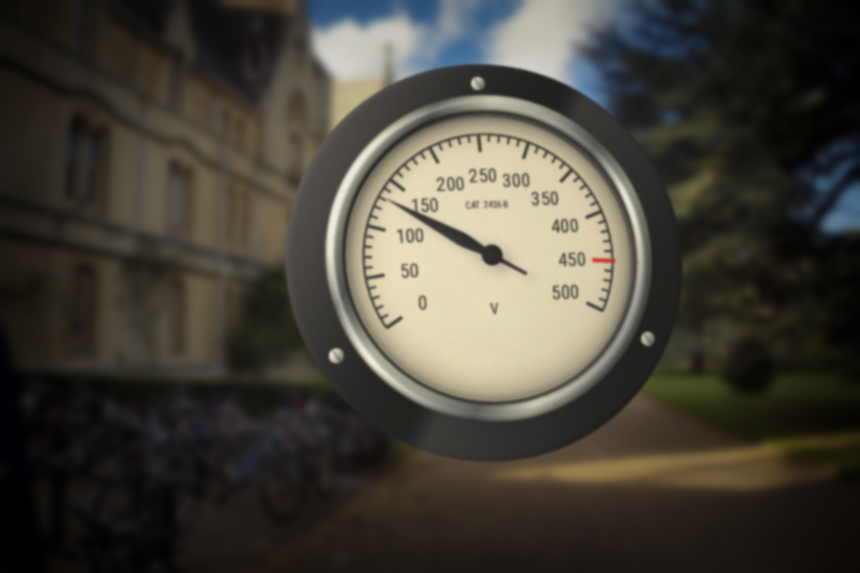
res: 130; V
